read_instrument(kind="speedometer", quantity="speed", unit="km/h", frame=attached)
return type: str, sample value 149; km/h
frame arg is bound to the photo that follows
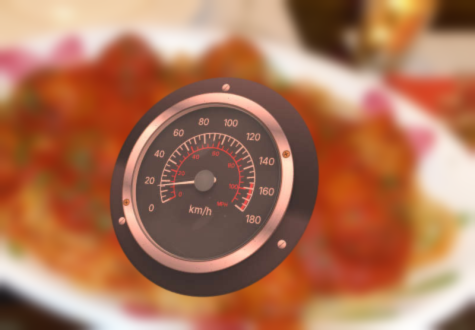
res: 15; km/h
